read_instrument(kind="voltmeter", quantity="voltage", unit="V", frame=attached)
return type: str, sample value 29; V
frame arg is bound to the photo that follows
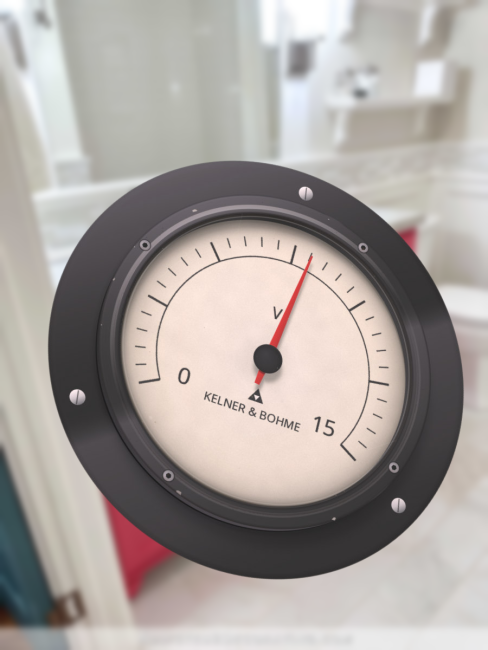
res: 8; V
